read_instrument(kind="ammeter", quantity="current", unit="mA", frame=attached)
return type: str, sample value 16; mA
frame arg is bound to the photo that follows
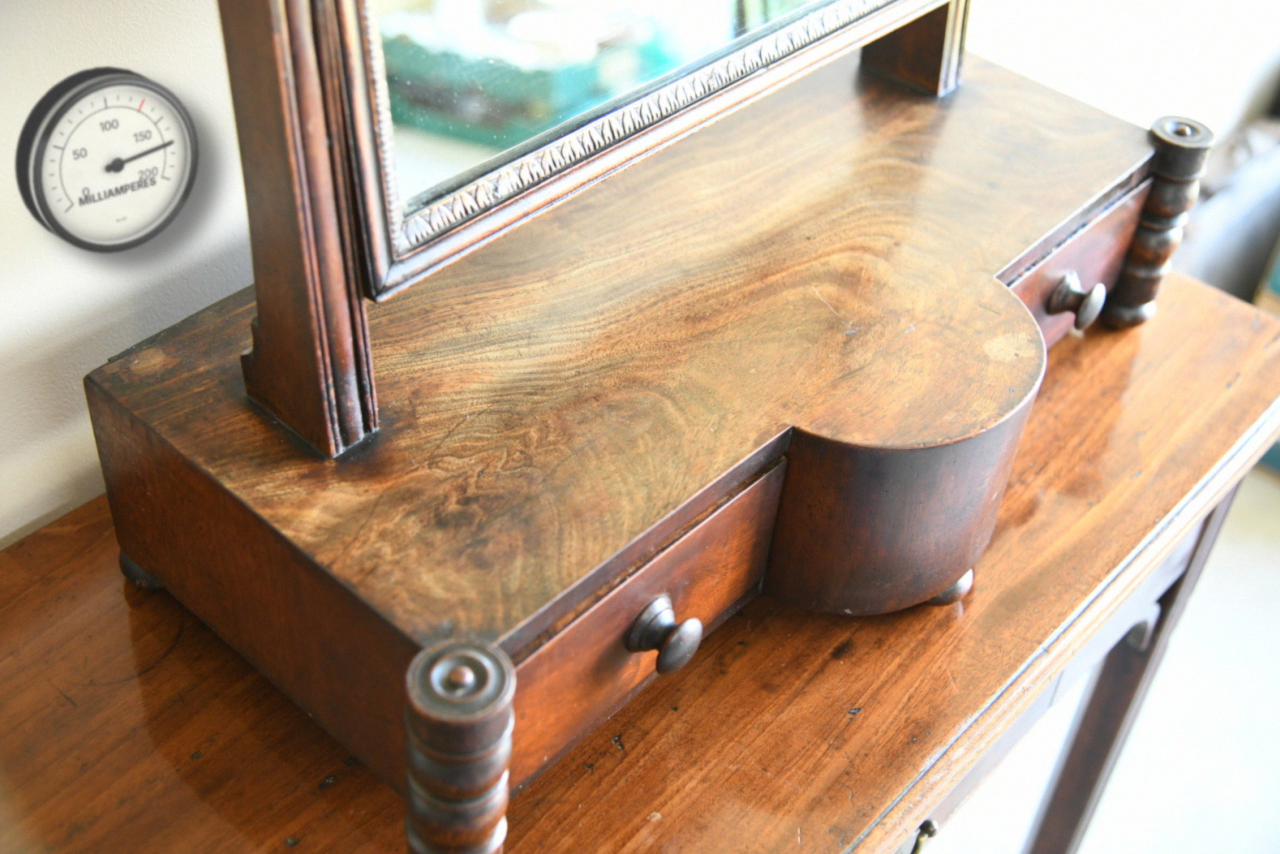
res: 170; mA
